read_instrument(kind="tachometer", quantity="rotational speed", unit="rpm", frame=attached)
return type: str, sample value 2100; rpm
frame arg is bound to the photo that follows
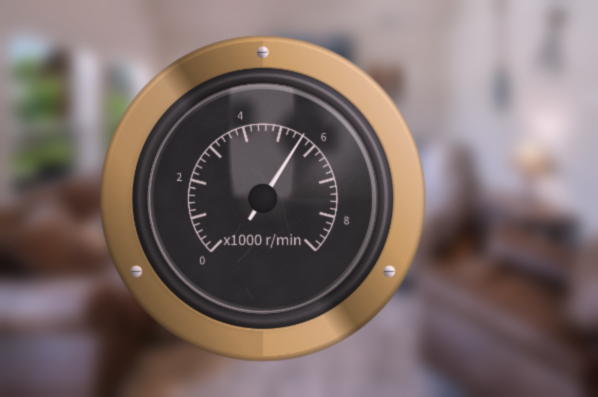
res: 5600; rpm
